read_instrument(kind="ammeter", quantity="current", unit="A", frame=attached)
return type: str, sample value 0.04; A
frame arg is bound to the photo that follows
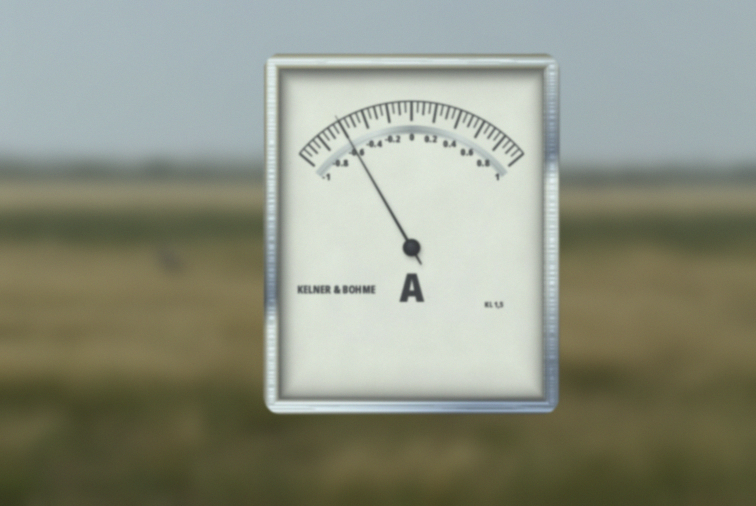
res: -0.6; A
